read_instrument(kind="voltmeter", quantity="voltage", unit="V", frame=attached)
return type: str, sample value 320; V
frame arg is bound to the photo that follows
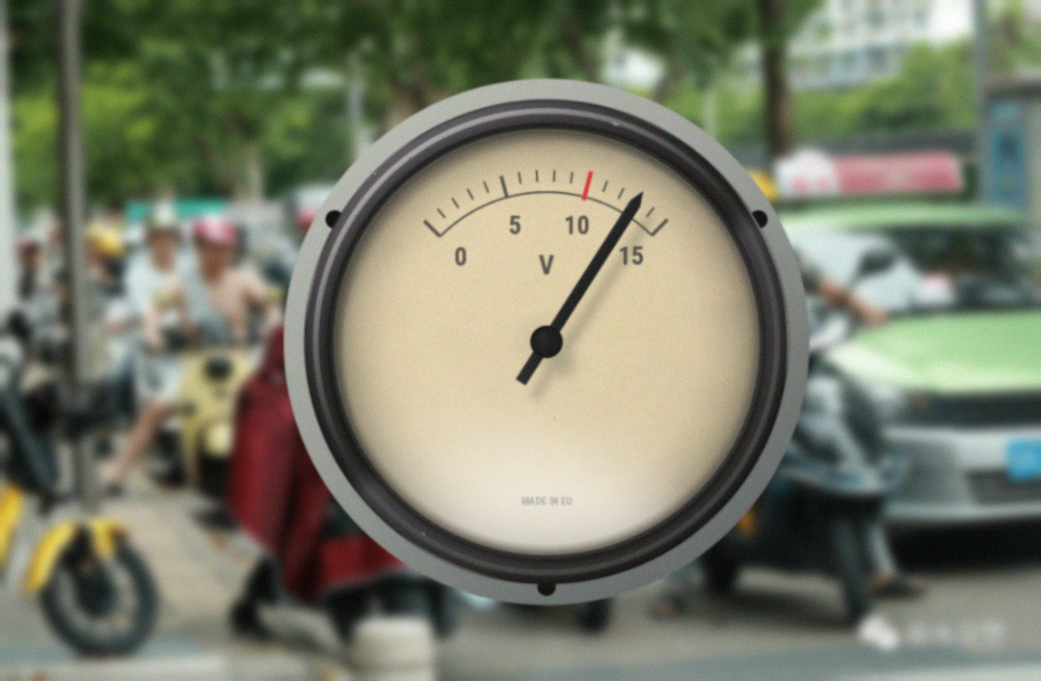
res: 13; V
